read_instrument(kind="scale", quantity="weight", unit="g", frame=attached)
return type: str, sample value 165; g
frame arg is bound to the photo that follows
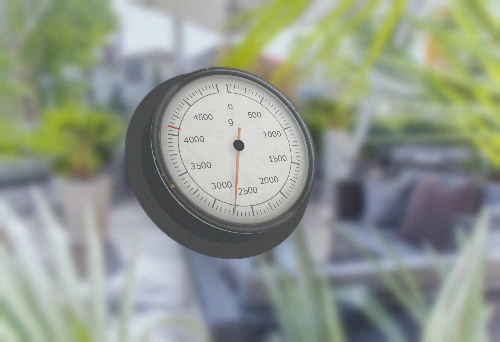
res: 2750; g
